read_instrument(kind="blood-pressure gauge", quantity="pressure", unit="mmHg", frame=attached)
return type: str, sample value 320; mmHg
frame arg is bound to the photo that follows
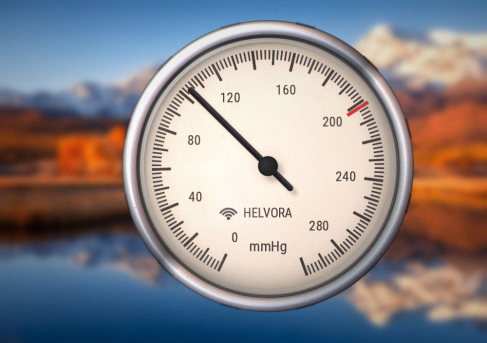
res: 104; mmHg
